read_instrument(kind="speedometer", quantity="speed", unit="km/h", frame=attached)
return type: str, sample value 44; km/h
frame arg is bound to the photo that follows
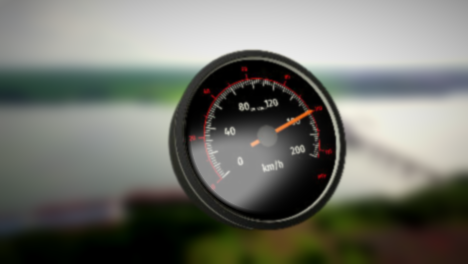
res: 160; km/h
